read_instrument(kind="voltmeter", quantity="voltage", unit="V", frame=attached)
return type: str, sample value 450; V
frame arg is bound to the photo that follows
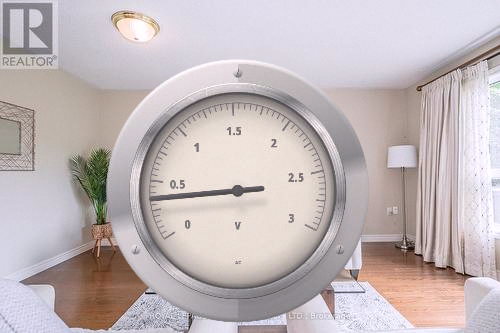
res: 0.35; V
